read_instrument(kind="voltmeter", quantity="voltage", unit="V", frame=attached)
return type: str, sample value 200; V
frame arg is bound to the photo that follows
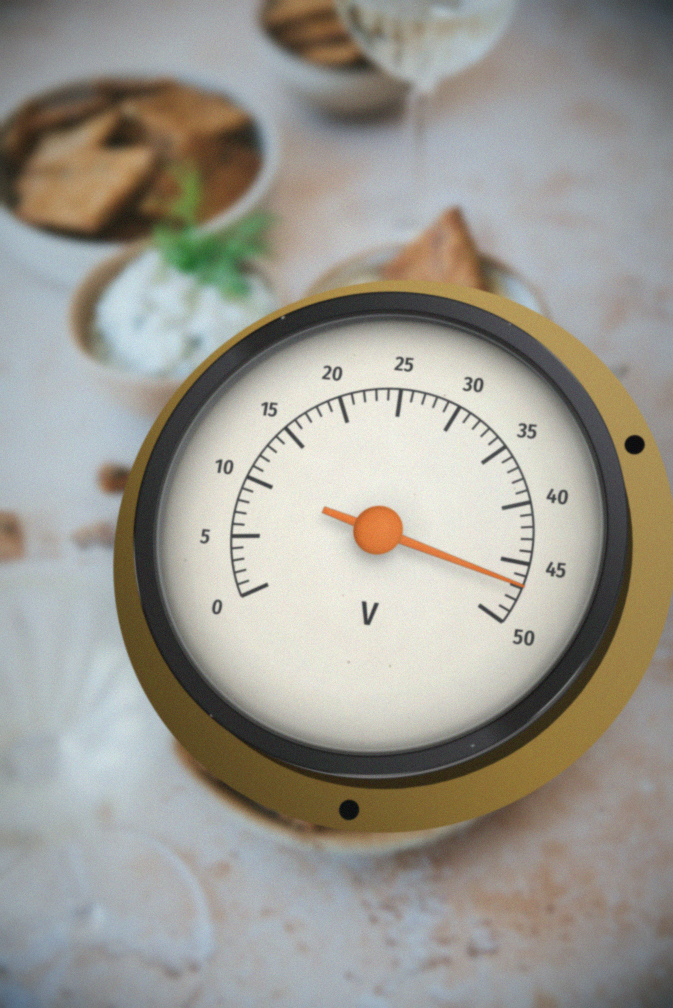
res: 47; V
